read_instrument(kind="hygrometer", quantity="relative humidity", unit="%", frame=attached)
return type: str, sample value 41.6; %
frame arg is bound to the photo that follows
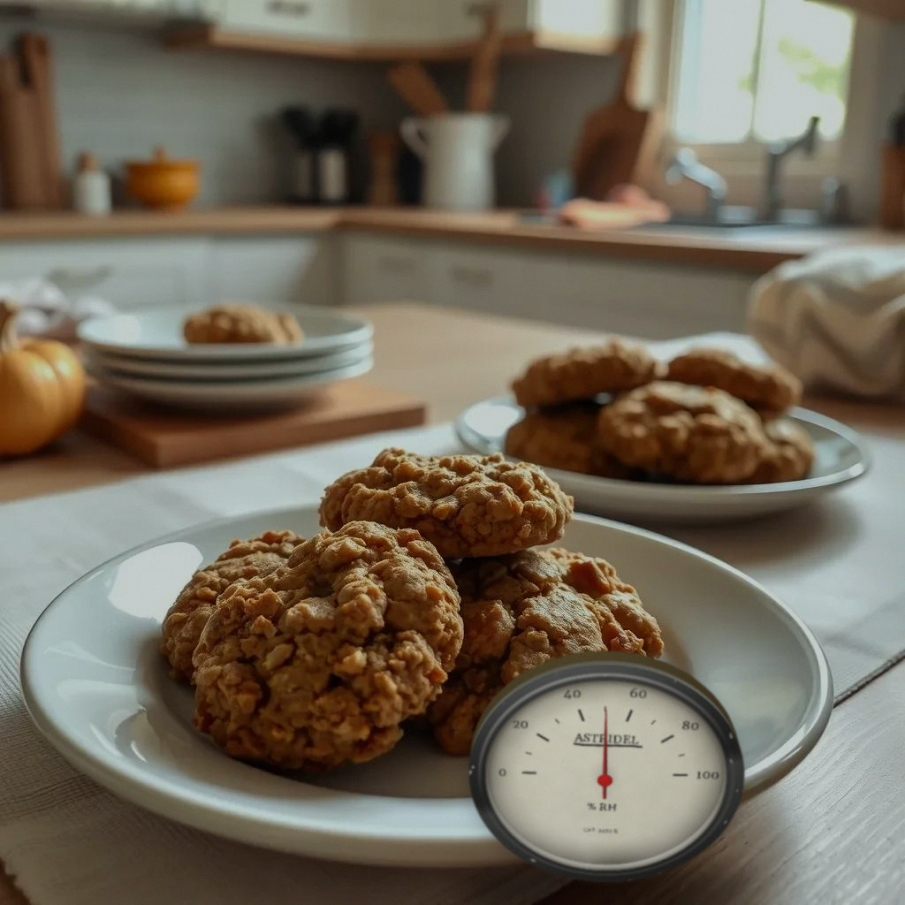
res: 50; %
